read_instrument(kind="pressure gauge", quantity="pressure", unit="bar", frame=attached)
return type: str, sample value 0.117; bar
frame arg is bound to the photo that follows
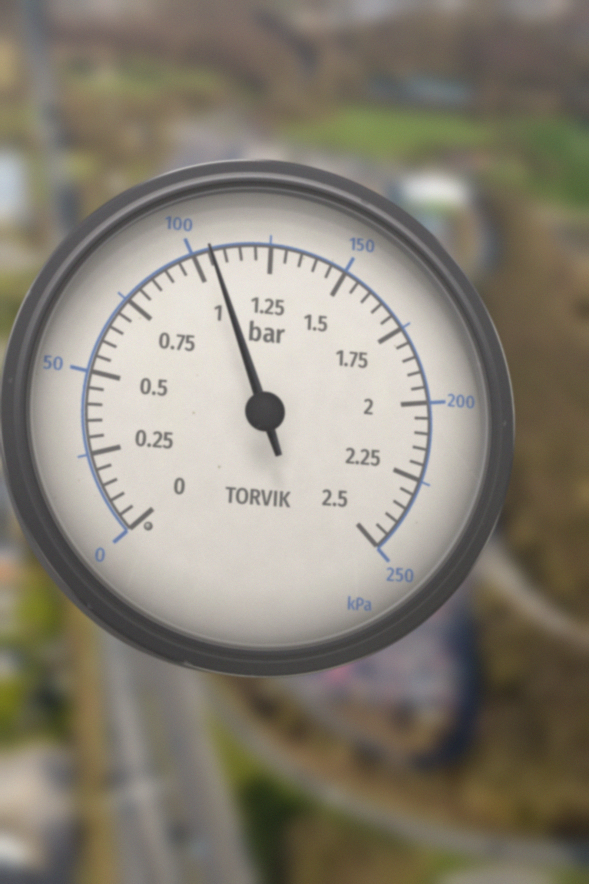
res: 1.05; bar
